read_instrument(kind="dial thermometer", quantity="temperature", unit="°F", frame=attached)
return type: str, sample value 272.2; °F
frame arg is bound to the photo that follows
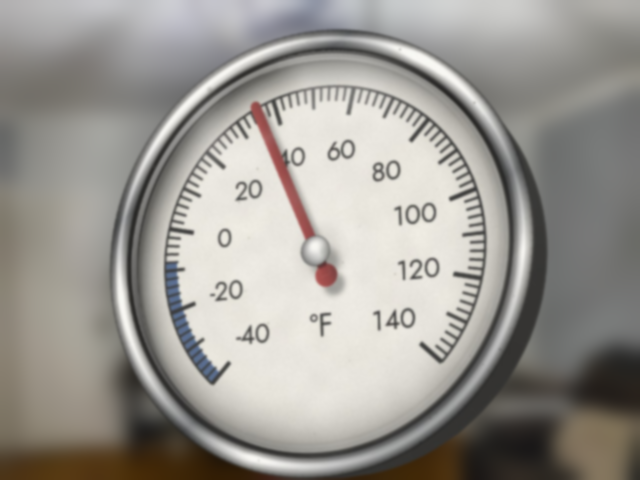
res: 36; °F
